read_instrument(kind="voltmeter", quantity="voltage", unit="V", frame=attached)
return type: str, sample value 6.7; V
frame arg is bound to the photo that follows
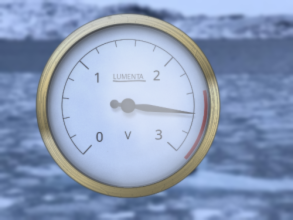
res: 2.6; V
